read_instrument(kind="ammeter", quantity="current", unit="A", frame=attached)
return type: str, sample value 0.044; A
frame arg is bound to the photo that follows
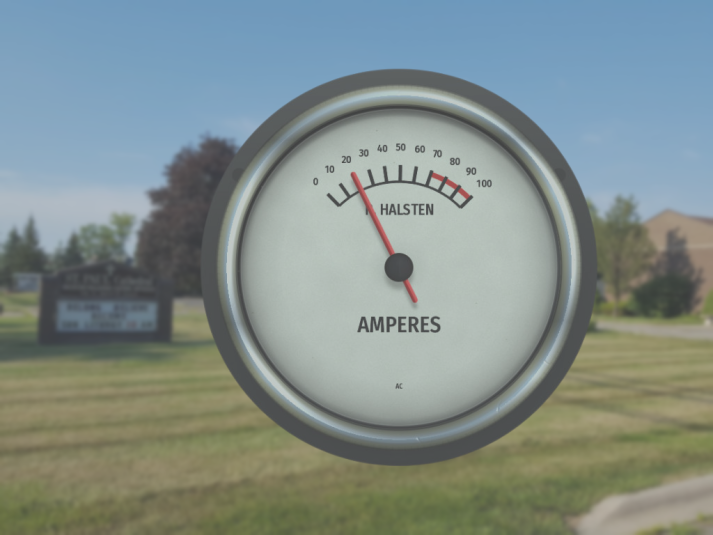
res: 20; A
